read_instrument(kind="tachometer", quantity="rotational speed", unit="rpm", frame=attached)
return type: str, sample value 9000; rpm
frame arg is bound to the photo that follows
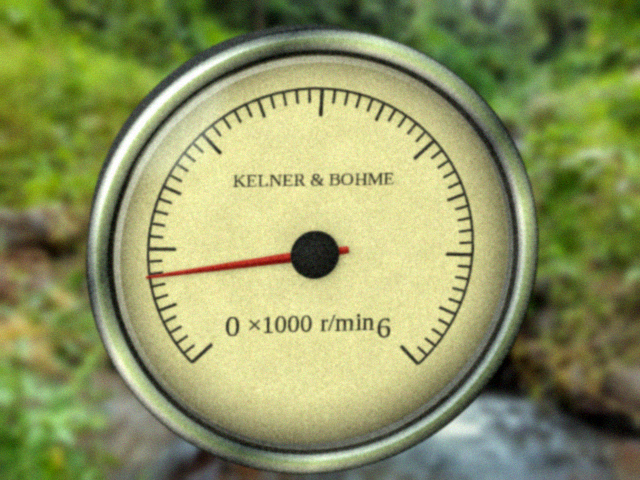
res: 800; rpm
